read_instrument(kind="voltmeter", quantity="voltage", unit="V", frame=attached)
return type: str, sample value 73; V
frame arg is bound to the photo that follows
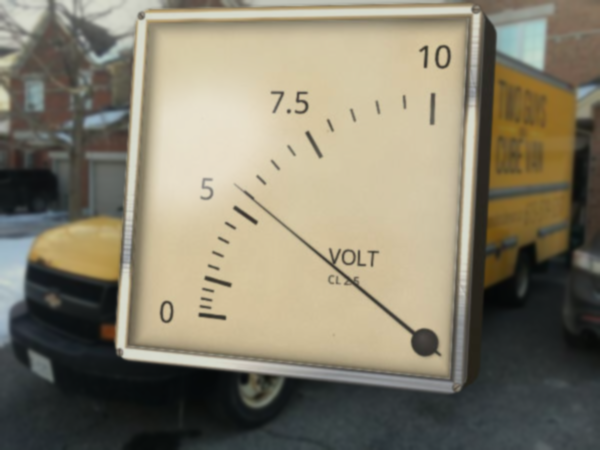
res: 5.5; V
